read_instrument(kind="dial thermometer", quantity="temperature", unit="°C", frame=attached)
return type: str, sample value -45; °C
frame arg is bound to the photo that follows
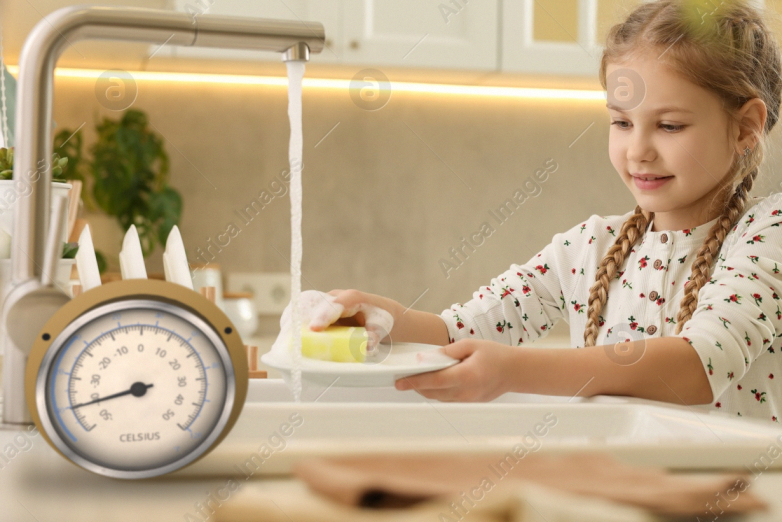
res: -40; °C
